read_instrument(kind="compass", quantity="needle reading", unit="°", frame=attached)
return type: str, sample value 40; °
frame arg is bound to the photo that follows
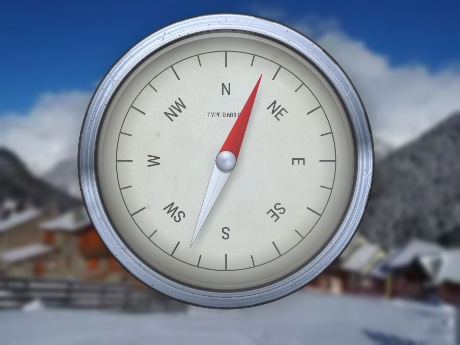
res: 22.5; °
